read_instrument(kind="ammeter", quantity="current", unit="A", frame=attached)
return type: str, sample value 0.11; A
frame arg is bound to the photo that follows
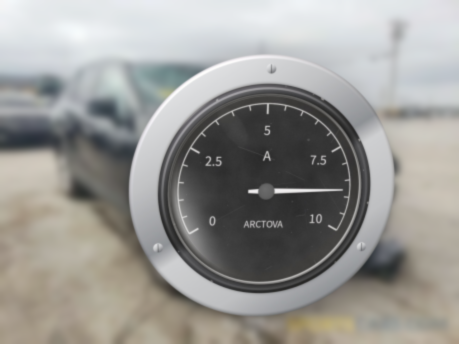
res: 8.75; A
